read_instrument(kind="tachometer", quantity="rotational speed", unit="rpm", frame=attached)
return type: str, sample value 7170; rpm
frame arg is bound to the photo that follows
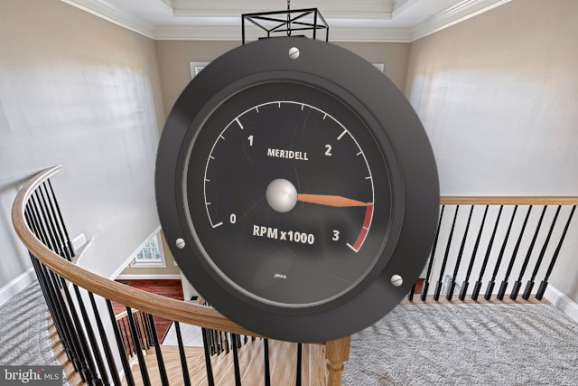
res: 2600; rpm
